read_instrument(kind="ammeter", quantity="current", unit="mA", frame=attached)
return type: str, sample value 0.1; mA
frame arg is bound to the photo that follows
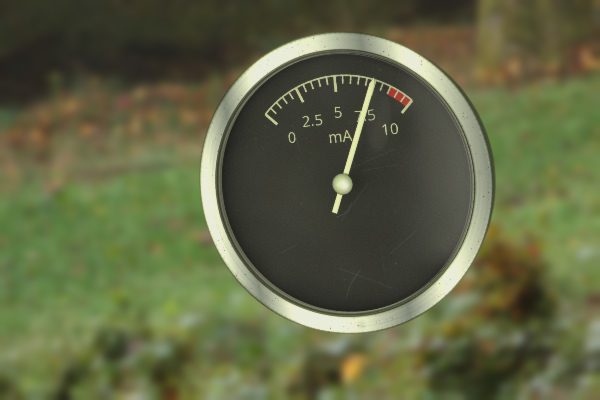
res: 7.5; mA
